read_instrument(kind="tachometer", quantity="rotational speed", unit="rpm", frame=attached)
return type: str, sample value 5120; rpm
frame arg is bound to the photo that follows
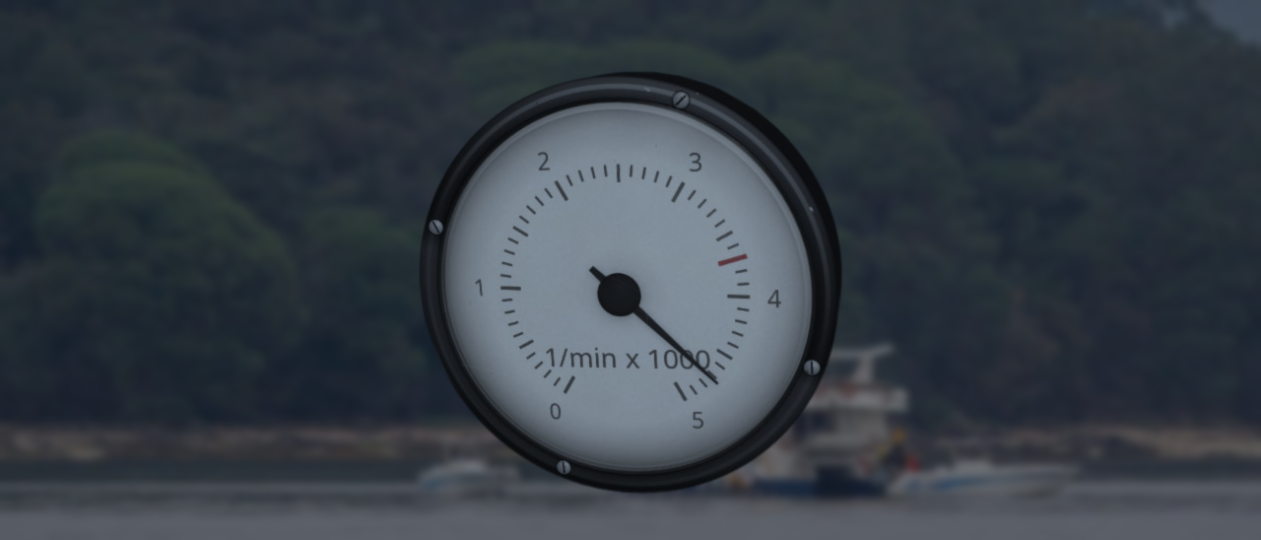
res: 4700; rpm
